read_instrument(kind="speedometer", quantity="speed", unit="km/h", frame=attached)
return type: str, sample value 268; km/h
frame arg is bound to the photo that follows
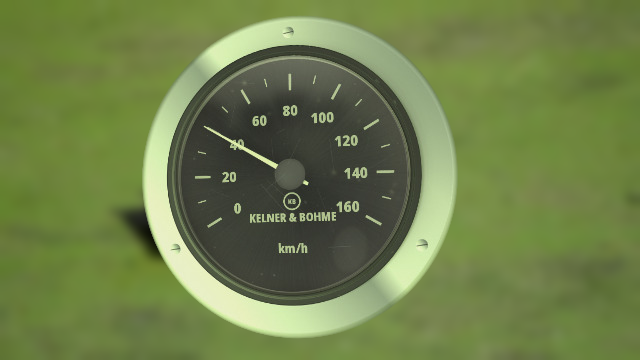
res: 40; km/h
